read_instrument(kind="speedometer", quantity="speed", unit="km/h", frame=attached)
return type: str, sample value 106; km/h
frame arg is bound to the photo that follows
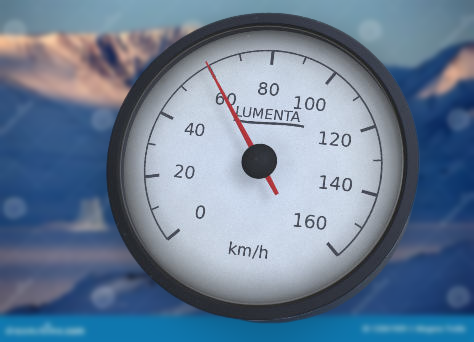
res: 60; km/h
